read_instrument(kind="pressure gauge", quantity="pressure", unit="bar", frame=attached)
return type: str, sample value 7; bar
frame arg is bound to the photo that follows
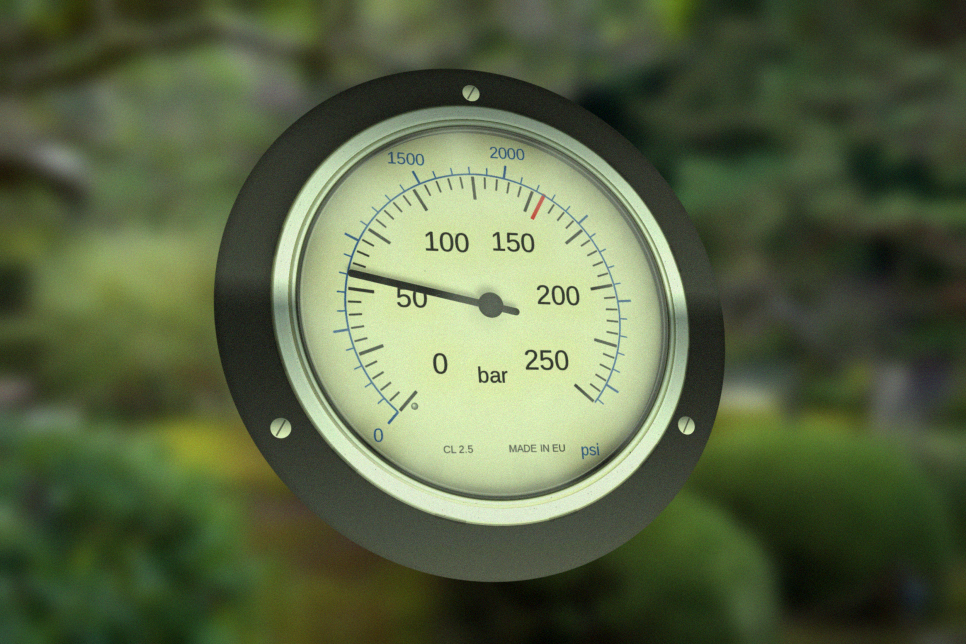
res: 55; bar
